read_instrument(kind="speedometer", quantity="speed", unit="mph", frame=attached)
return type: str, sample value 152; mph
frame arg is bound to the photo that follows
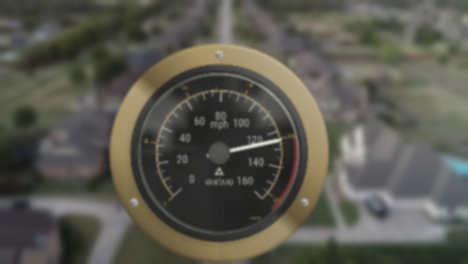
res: 125; mph
